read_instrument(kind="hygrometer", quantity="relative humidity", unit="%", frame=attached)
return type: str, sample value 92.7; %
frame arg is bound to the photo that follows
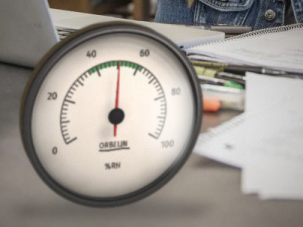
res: 50; %
